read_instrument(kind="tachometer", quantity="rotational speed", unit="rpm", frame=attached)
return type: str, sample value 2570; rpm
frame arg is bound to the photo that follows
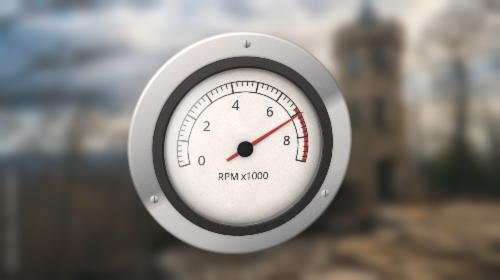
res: 7000; rpm
